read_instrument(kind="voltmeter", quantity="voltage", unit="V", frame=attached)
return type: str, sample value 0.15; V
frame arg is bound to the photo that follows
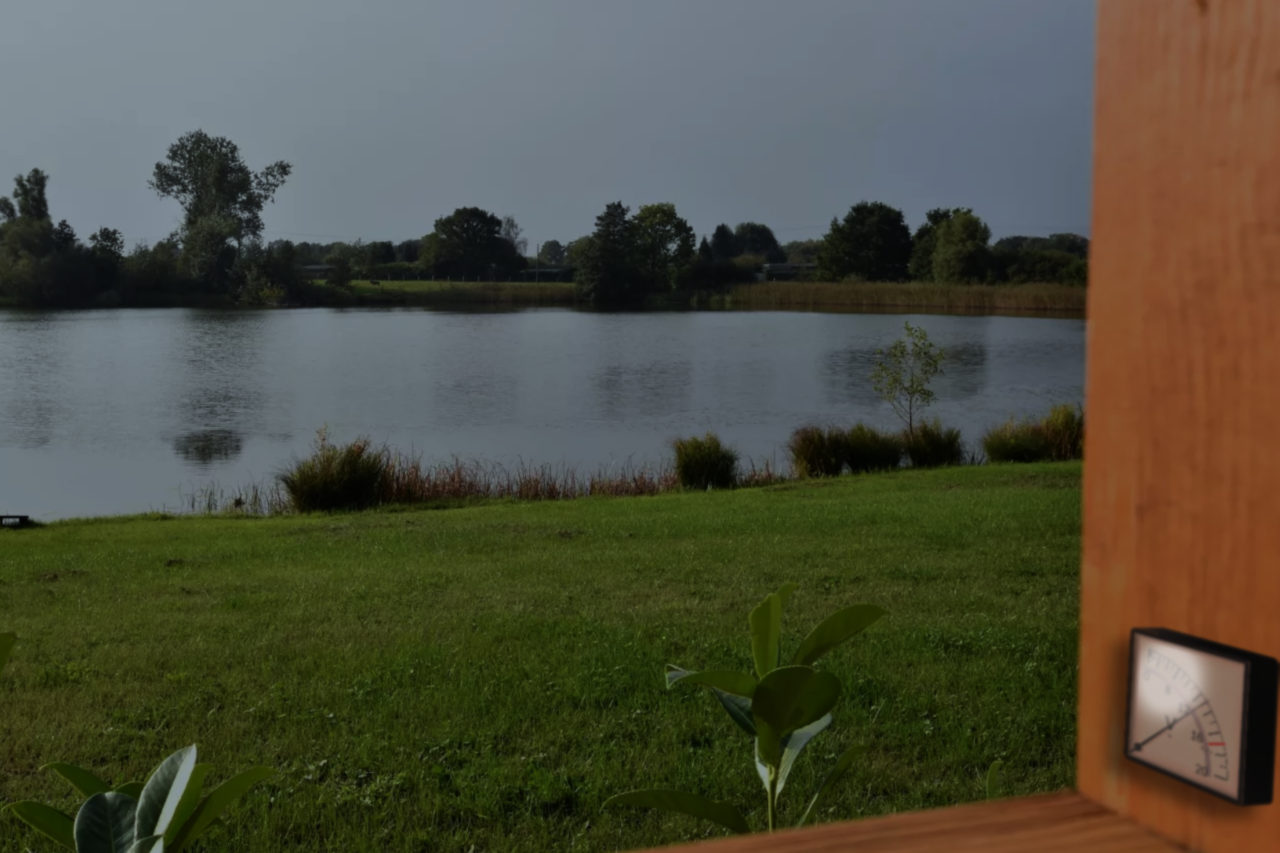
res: 13; V
